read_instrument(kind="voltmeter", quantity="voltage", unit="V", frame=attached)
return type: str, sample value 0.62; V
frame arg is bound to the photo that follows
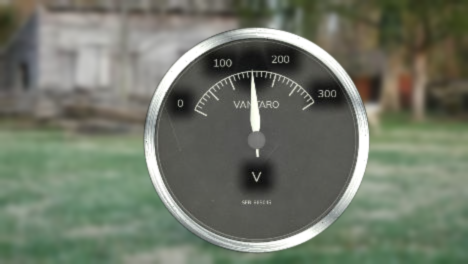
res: 150; V
